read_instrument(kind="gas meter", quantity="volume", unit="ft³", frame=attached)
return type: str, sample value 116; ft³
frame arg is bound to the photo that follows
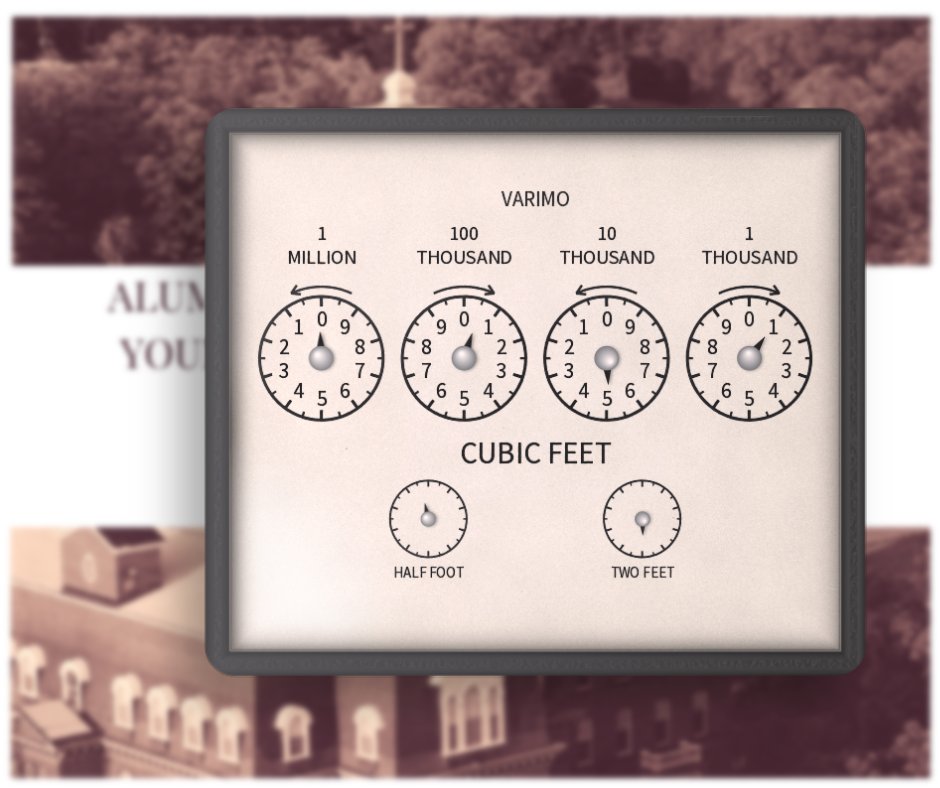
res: 5100; ft³
